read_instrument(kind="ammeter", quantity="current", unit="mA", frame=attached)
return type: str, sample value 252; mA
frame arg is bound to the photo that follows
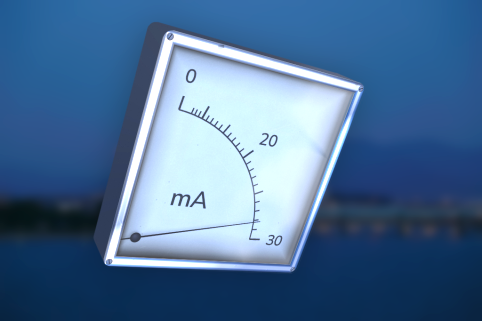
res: 28; mA
